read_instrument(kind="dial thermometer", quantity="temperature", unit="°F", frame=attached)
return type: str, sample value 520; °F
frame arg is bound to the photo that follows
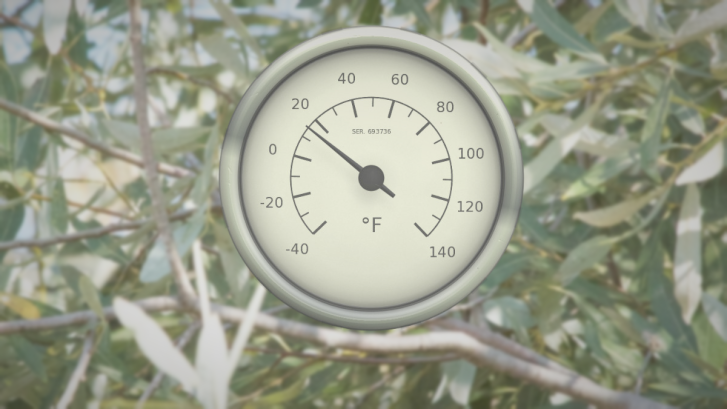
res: 15; °F
